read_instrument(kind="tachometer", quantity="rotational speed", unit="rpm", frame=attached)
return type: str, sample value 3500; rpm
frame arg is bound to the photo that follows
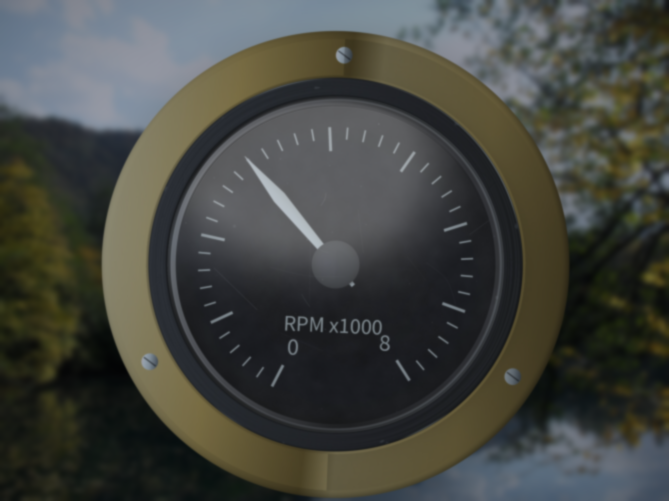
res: 3000; rpm
